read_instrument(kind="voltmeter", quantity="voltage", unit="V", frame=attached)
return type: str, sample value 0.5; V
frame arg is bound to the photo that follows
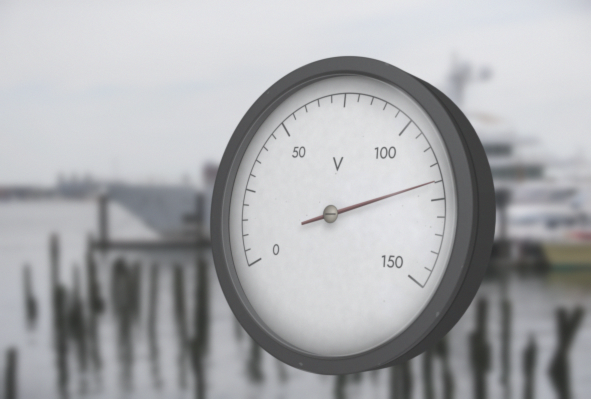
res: 120; V
